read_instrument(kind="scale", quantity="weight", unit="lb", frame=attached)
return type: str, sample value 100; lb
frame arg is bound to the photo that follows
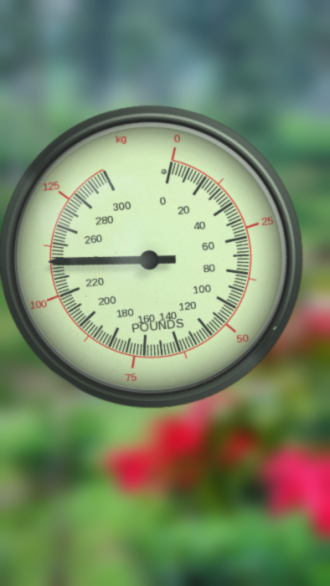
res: 240; lb
